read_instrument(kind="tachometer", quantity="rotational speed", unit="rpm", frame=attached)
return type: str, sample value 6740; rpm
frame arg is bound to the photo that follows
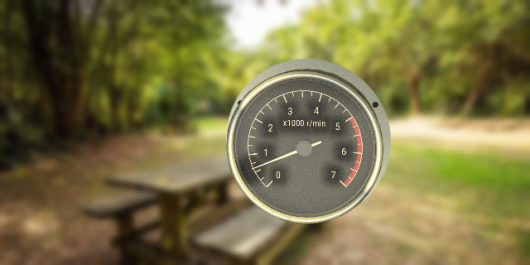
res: 625; rpm
